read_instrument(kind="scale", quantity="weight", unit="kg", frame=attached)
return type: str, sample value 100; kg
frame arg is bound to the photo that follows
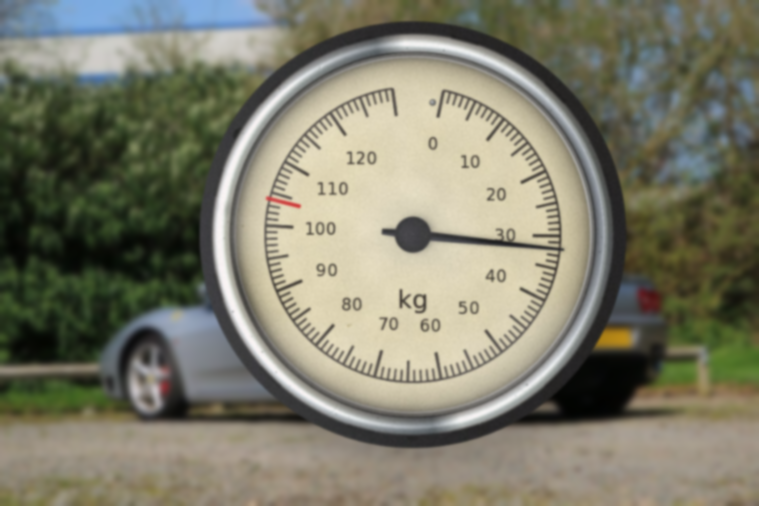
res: 32; kg
